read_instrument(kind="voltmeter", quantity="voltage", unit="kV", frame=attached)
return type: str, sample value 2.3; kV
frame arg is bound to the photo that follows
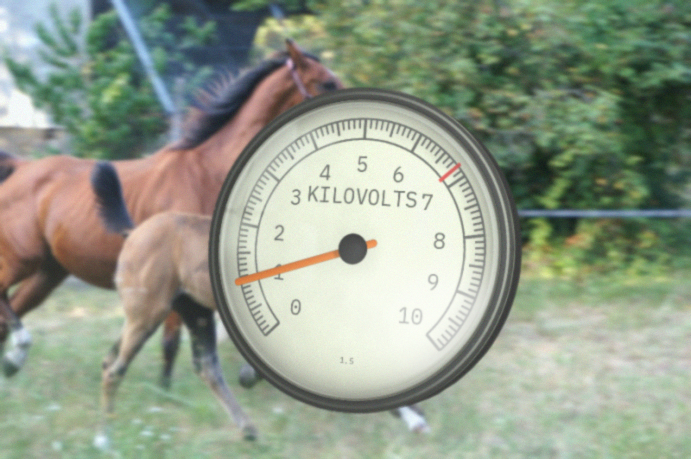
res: 1; kV
